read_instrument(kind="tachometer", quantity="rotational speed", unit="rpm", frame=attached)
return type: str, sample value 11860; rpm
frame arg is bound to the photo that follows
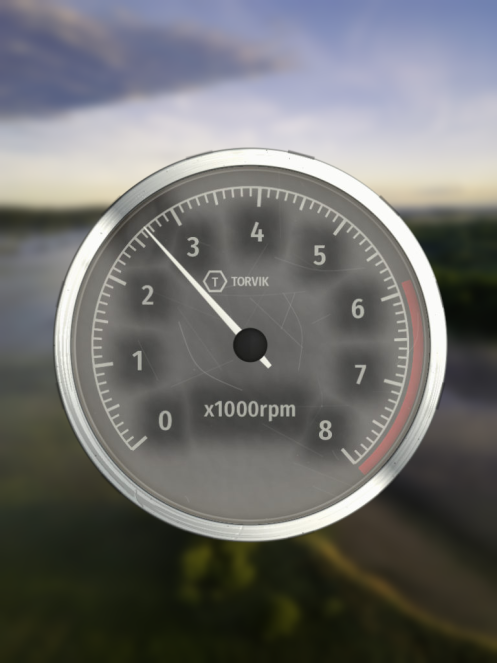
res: 2650; rpm
